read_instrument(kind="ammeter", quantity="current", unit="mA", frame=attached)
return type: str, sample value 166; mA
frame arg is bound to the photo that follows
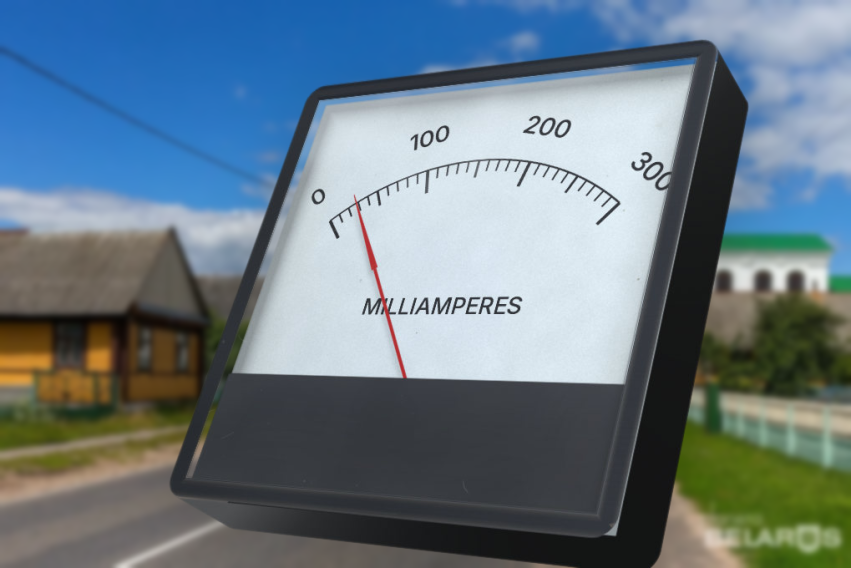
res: 30; mA
